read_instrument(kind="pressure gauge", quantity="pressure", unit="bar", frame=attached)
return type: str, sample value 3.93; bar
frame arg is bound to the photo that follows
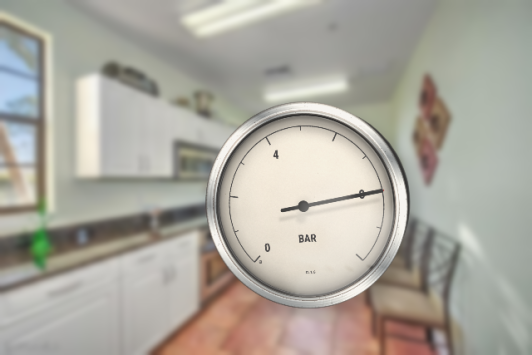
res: 8; bar
